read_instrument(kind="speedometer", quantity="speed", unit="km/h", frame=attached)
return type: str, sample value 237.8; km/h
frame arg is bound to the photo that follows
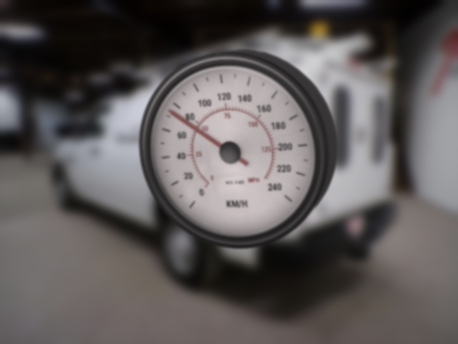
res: 75; km/h
